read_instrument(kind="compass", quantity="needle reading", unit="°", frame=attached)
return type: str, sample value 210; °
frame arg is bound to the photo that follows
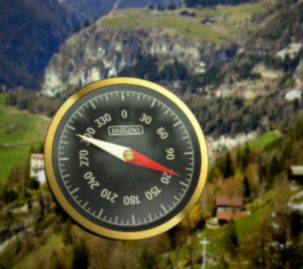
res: 115; °
